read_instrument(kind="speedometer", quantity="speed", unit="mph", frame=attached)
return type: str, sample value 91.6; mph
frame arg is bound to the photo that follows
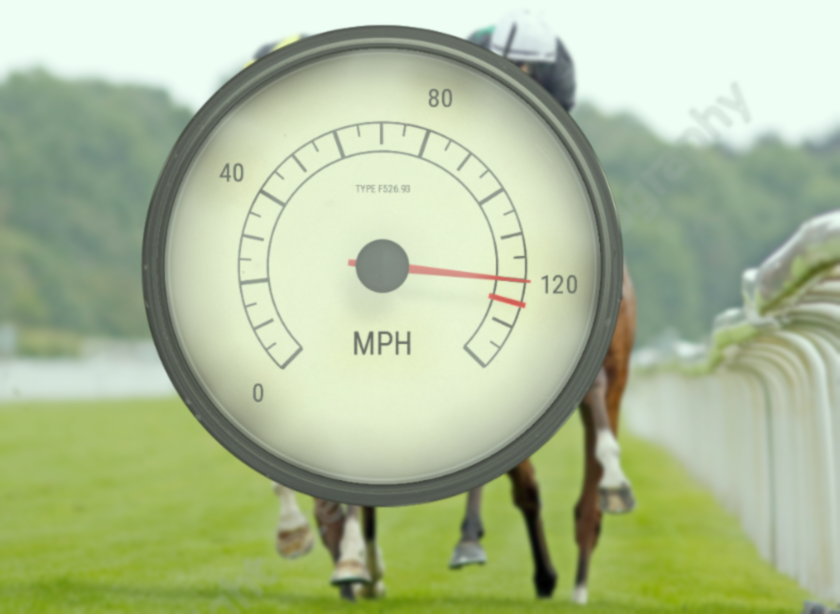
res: 120; mph
